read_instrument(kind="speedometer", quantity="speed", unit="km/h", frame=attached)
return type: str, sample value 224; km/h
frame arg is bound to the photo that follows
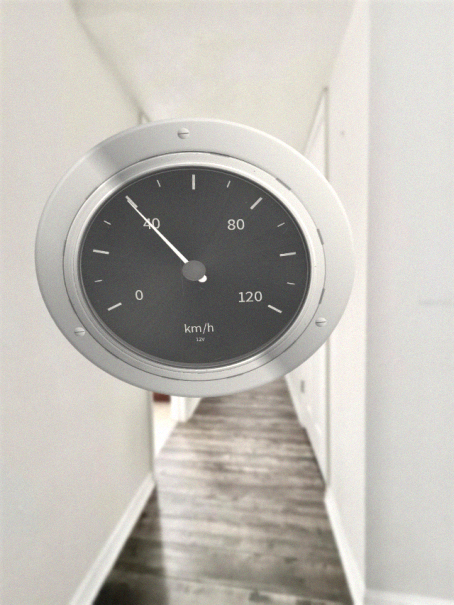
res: 40; km/h
